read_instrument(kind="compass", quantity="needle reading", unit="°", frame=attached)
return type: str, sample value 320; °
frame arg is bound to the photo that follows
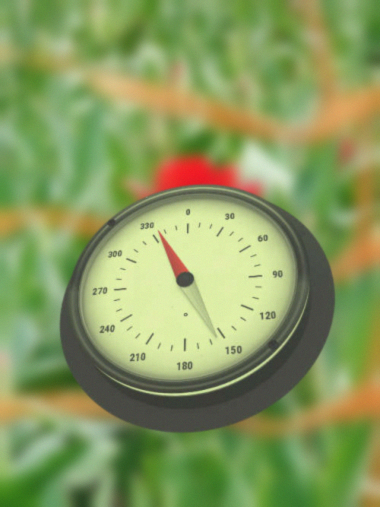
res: 335; °
